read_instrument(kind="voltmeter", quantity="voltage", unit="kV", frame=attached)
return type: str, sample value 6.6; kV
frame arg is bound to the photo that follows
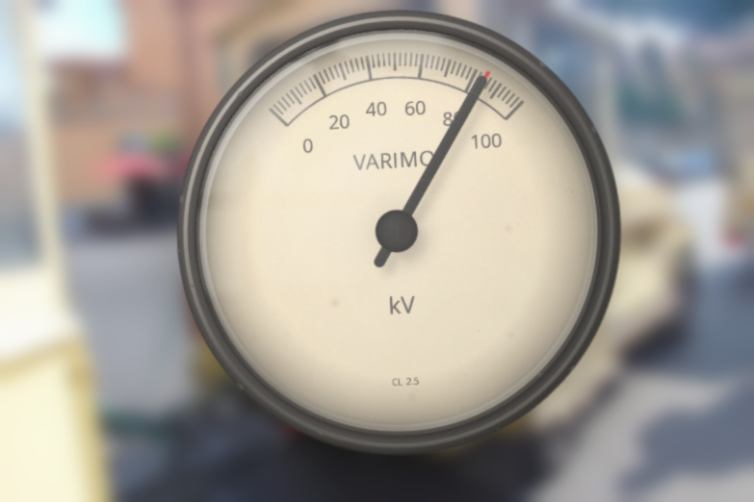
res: 84; kV
